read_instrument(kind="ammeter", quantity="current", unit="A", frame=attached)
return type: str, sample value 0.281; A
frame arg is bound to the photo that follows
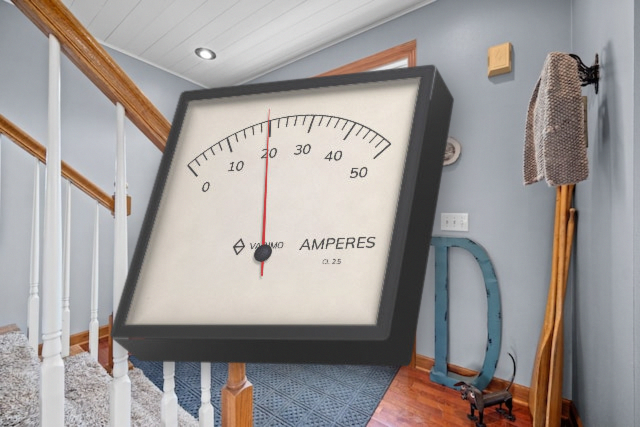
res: 20; A
